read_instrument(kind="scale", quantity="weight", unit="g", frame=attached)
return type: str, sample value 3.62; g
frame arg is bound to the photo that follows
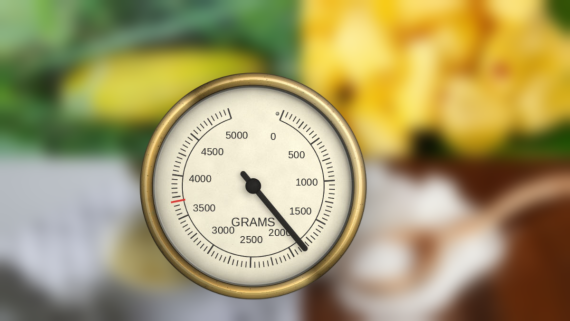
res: 1850; g
